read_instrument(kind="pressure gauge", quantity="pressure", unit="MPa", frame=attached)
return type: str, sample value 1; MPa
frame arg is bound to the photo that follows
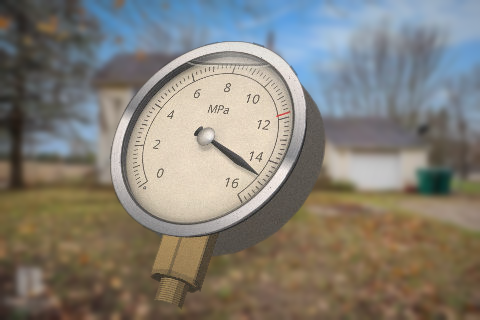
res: 14.8; MPa
